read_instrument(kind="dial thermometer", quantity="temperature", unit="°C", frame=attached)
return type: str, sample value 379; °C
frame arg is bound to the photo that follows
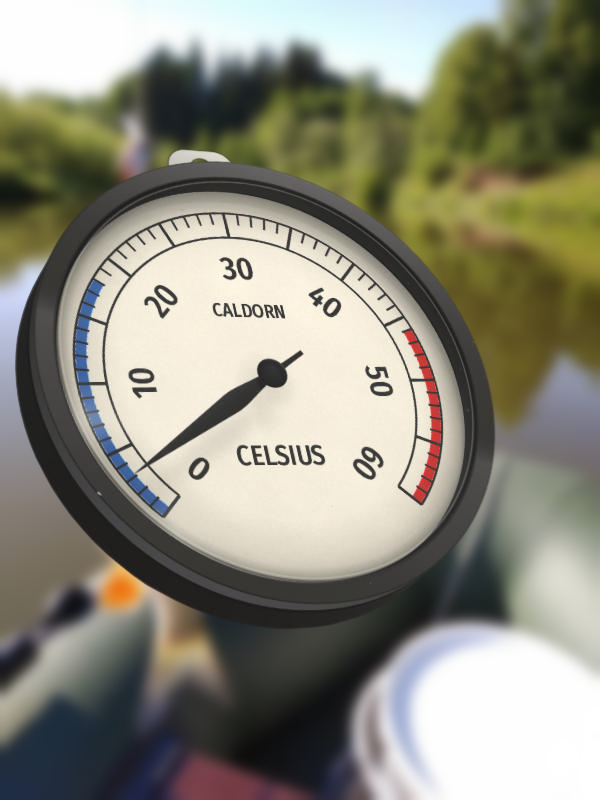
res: 3; °C
